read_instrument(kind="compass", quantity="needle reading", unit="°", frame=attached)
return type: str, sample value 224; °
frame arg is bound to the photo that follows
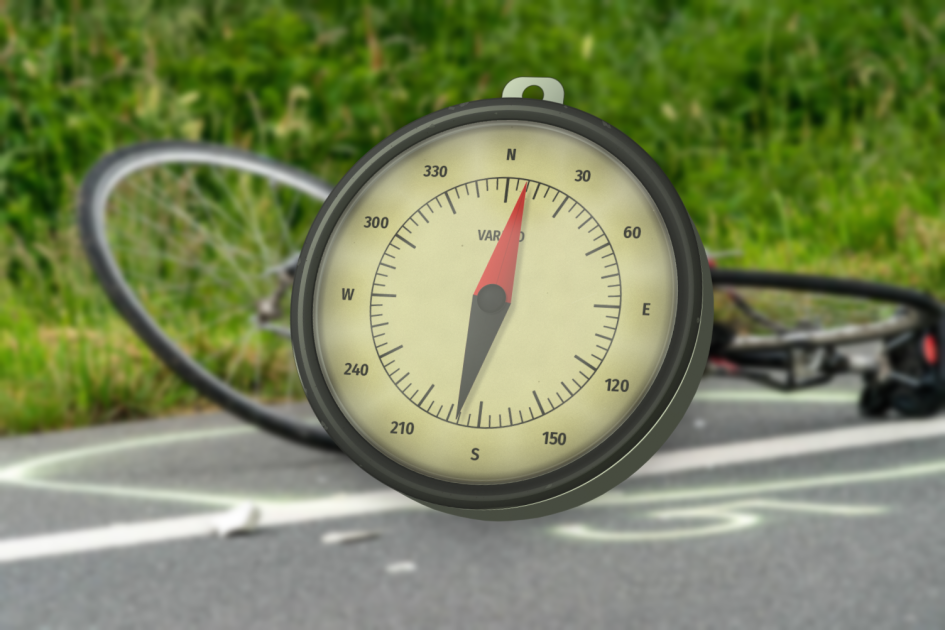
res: 10; °
